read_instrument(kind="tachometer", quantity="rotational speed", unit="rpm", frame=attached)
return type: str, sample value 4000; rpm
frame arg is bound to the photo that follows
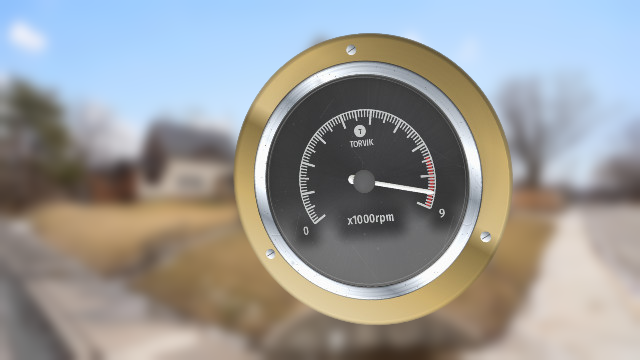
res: 8500; rpm
